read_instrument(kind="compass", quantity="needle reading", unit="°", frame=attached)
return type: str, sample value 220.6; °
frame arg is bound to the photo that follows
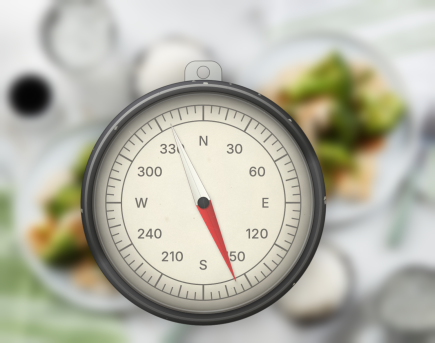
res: 157.5; °
